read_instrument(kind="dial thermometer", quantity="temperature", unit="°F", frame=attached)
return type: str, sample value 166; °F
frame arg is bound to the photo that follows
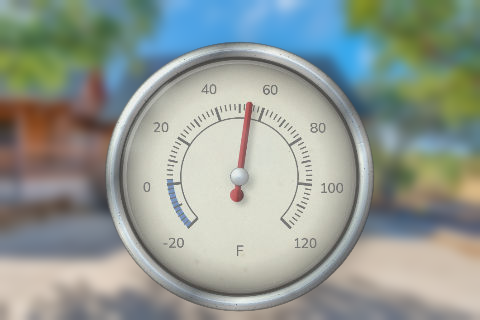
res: 54; °F
